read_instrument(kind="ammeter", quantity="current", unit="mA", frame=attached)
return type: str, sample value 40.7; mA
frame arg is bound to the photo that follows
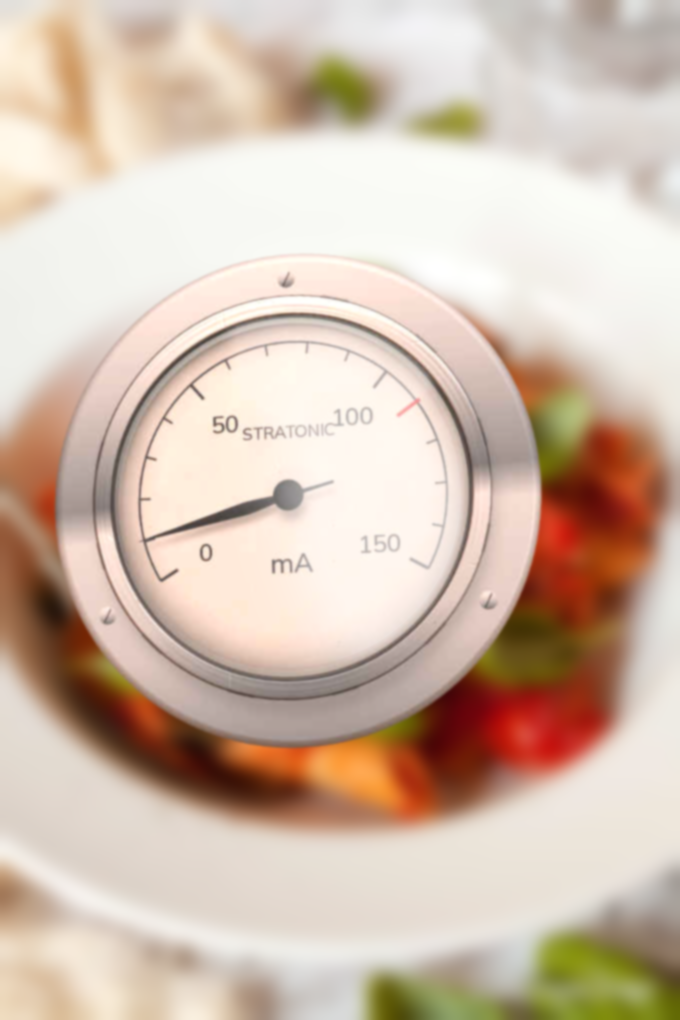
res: 10; mA
